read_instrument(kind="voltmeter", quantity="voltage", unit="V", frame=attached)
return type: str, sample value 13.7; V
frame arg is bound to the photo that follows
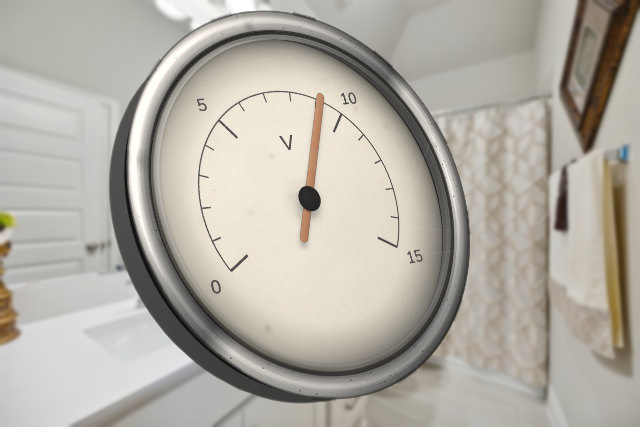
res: 9; V
